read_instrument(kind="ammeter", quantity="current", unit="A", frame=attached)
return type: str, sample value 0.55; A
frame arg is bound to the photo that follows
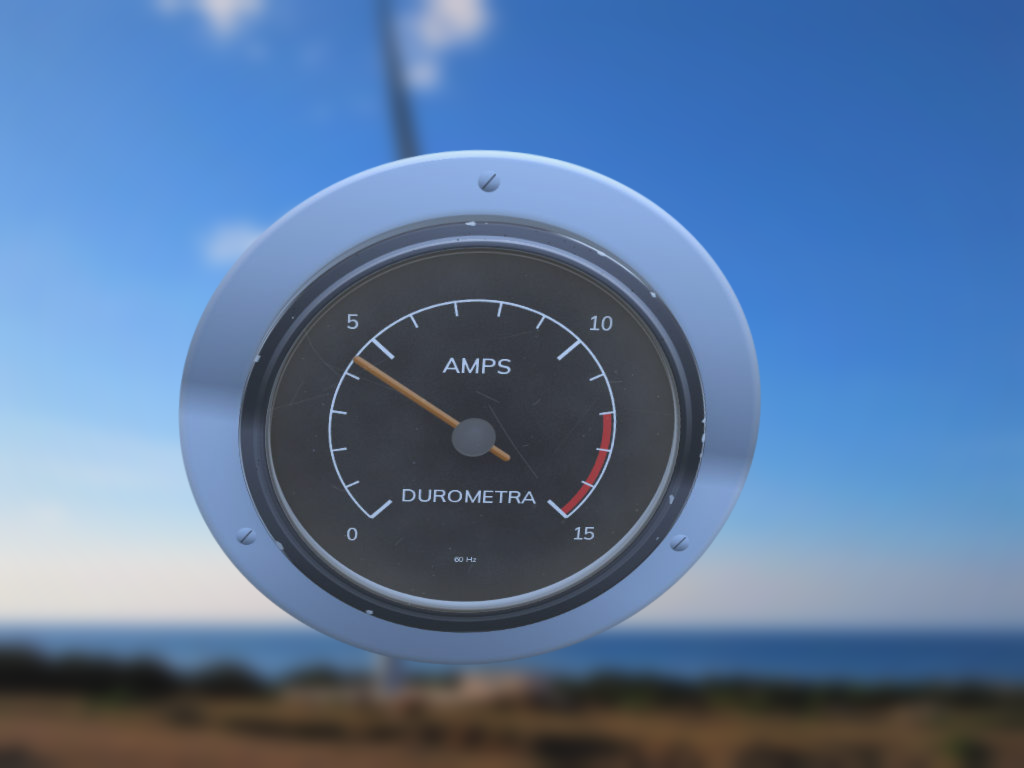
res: 4.5; A
